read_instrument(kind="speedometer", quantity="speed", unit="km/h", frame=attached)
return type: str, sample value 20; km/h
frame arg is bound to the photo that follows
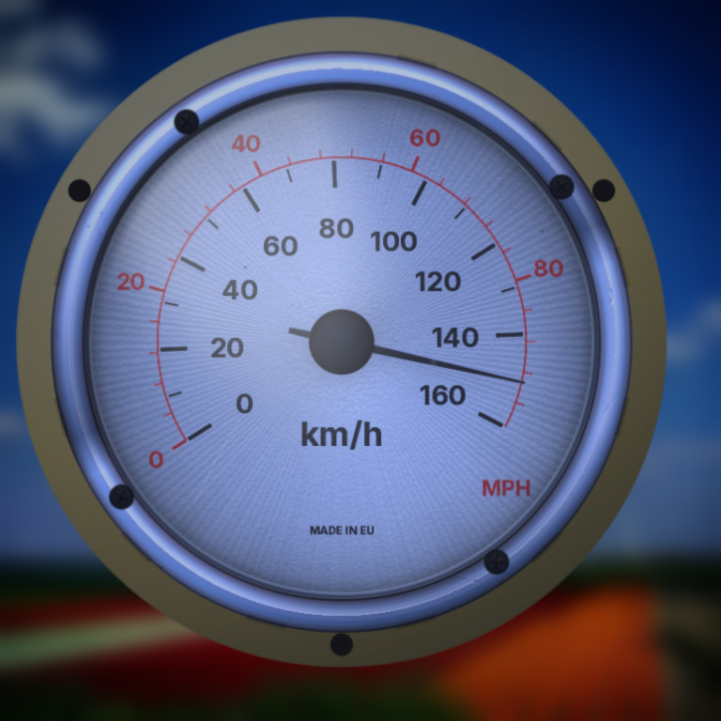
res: 150; km/h
